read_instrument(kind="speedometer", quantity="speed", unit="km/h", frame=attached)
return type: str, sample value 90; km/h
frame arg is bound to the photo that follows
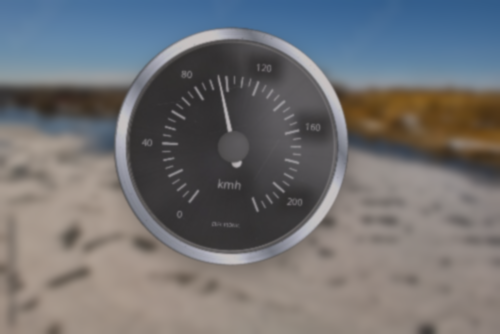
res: 95; km/h
